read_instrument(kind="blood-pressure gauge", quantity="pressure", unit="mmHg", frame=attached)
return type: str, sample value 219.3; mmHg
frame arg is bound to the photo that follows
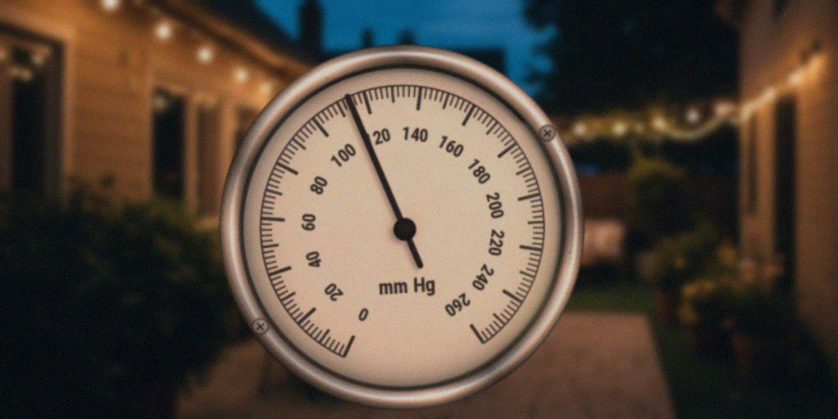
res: 114; mmHg
